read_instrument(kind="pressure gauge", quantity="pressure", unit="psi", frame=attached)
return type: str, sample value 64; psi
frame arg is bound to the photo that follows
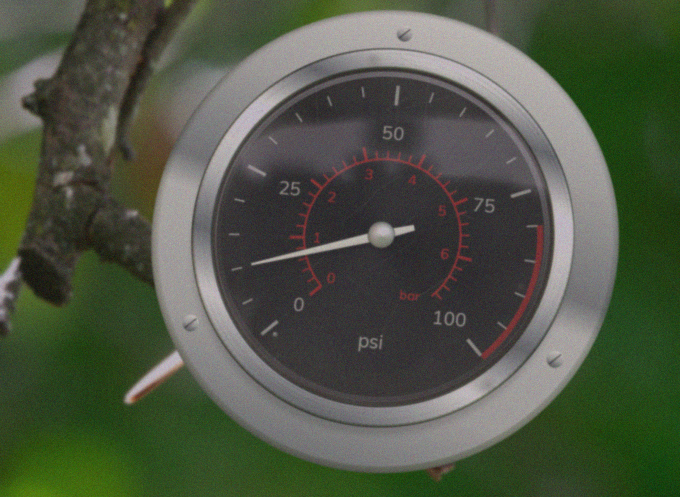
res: 10; psi
